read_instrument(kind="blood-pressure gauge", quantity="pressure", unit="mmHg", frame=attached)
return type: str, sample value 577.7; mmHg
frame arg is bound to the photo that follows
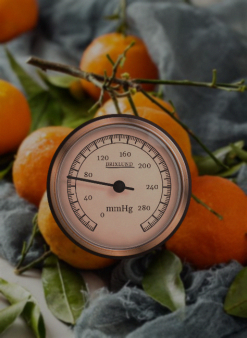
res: 70; mmHg
